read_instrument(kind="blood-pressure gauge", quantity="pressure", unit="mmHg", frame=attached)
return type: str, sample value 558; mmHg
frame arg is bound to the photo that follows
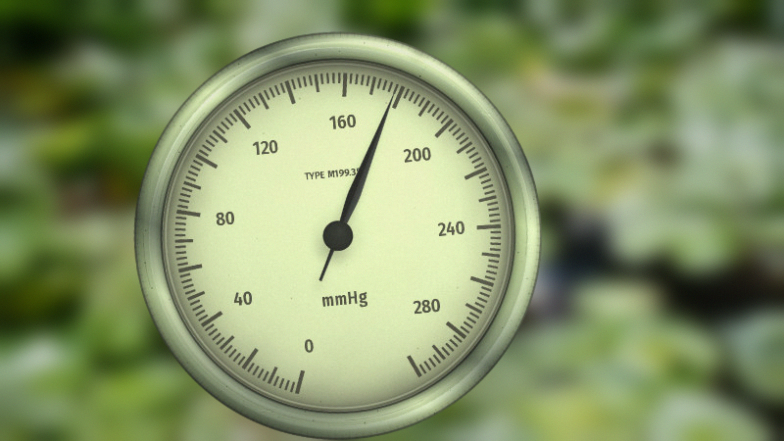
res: 178; mmHg
